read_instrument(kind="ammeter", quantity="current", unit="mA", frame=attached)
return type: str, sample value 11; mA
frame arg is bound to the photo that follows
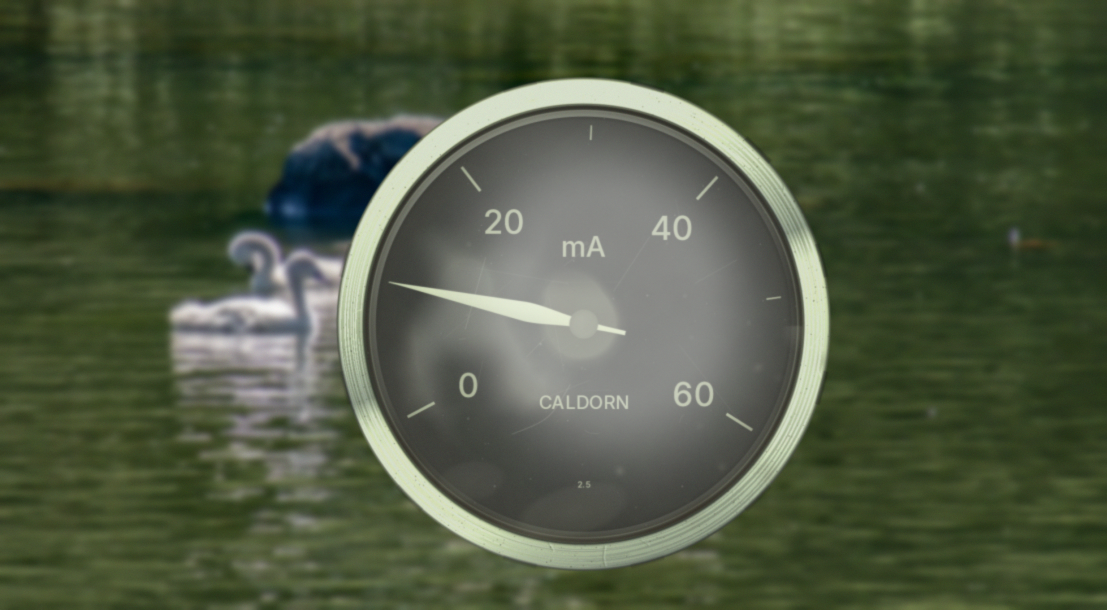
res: 10; mA
